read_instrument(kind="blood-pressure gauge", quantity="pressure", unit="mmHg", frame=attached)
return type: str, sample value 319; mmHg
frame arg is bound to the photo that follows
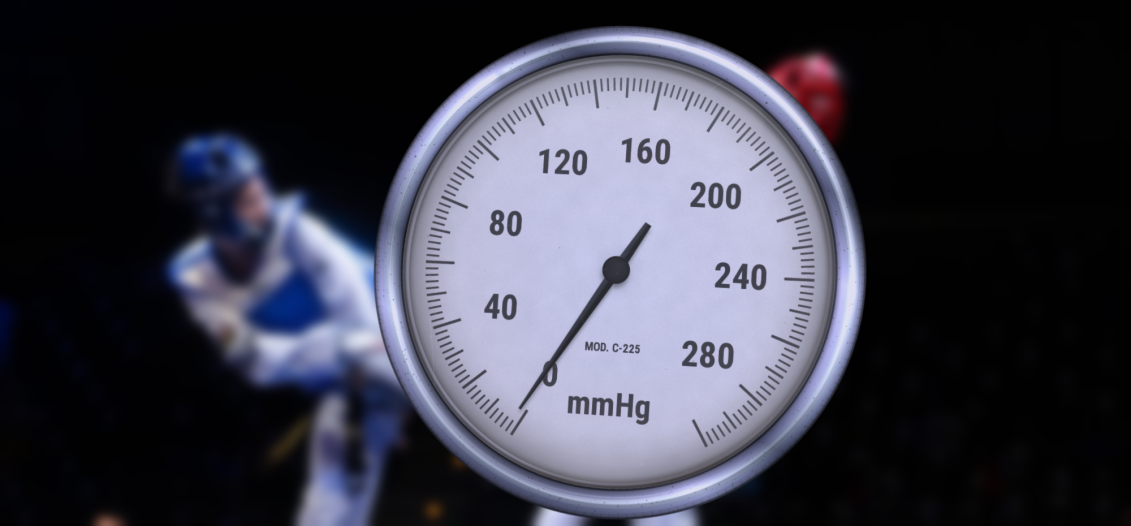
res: 2; mmHg
